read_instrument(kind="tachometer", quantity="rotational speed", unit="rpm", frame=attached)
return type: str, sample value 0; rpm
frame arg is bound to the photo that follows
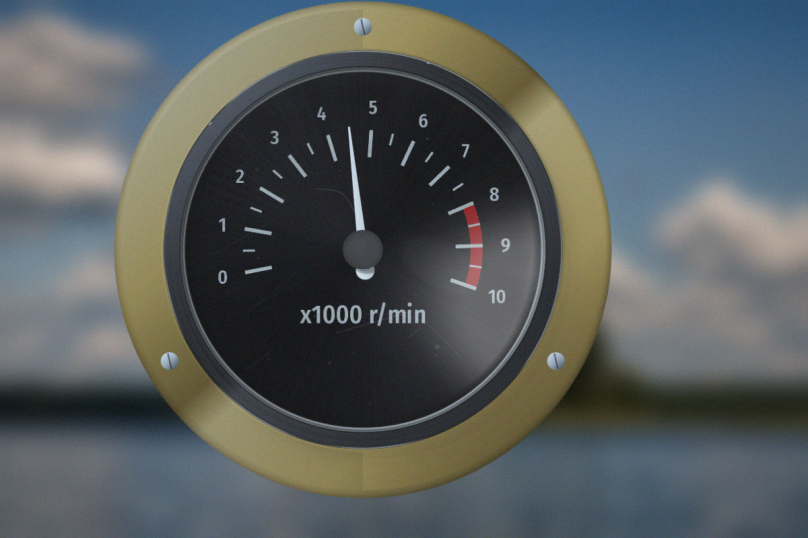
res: 4500; rpm
